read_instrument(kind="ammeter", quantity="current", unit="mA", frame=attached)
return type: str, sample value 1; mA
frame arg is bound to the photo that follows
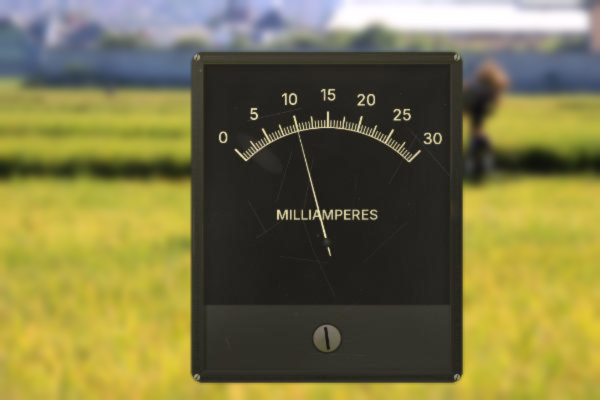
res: 10; mA
